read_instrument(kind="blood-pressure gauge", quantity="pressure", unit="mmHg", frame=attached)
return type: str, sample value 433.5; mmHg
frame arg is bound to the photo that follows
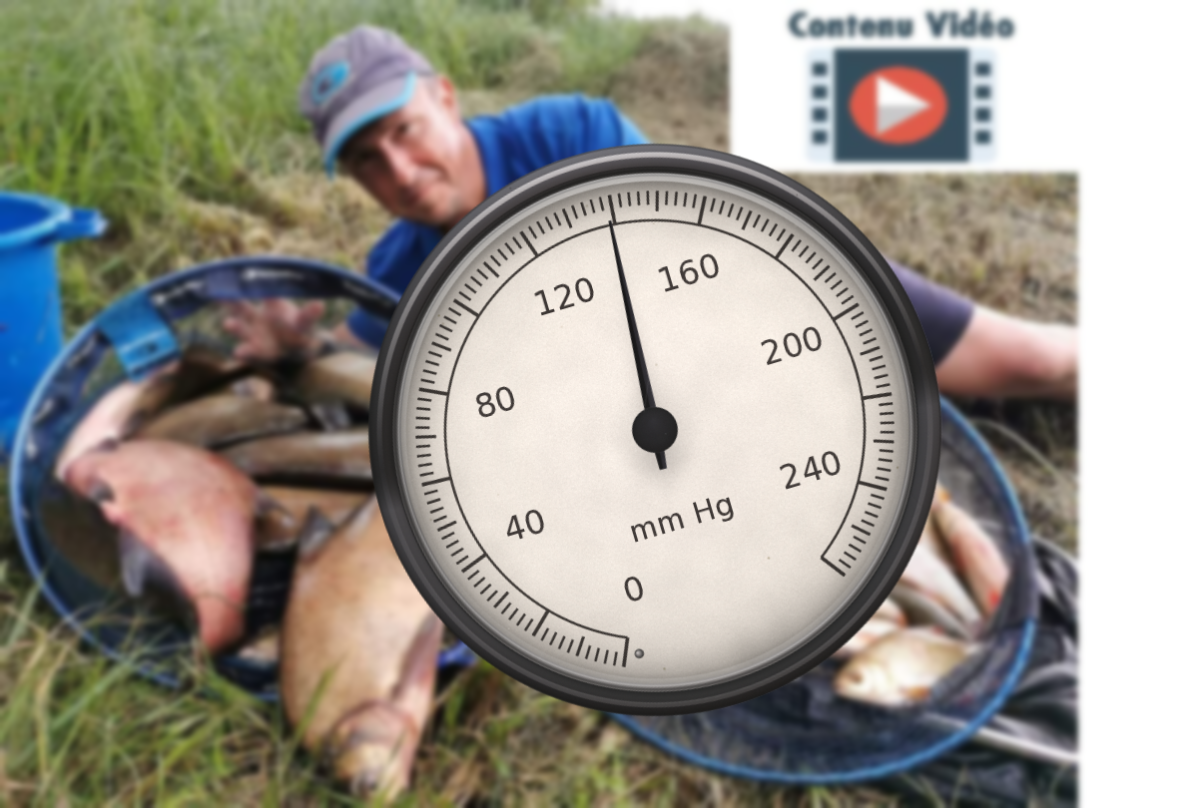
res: 139; mmHg
